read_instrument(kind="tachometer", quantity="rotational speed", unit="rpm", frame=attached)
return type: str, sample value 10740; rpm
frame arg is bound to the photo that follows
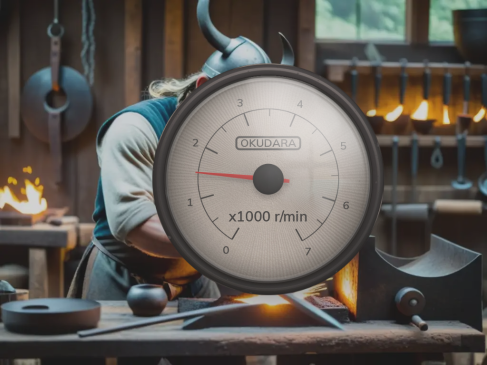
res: 1500; rpm
